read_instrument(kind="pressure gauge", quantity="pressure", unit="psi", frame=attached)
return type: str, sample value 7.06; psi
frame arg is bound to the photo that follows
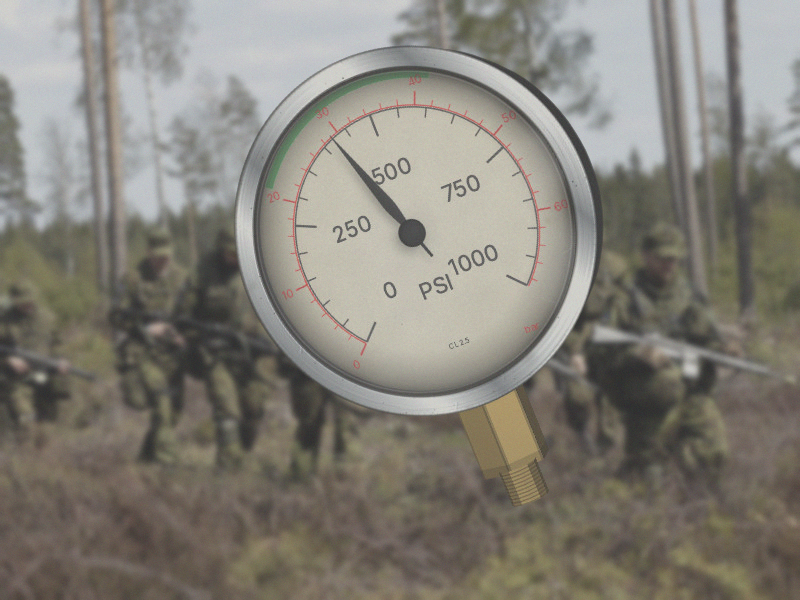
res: 425; psi
